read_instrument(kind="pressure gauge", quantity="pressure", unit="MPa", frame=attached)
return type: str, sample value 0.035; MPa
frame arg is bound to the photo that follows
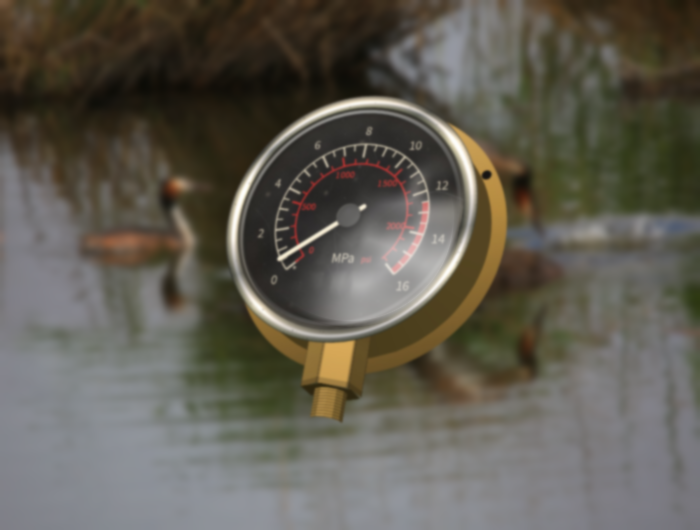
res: 0.5; MPa
